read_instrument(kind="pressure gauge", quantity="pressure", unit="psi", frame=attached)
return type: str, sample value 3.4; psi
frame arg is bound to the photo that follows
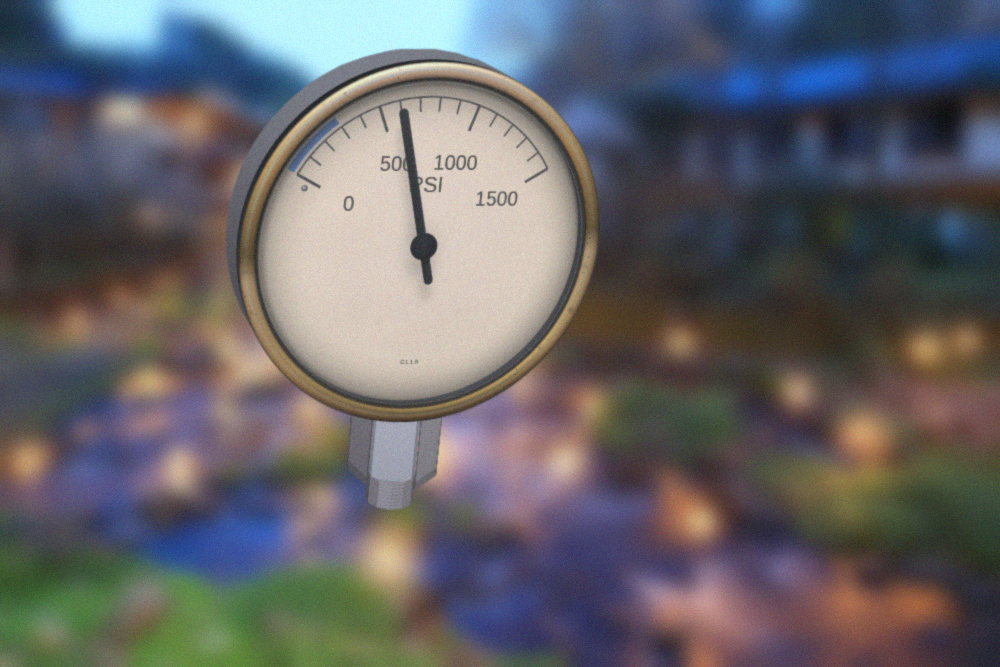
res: 600; psi
